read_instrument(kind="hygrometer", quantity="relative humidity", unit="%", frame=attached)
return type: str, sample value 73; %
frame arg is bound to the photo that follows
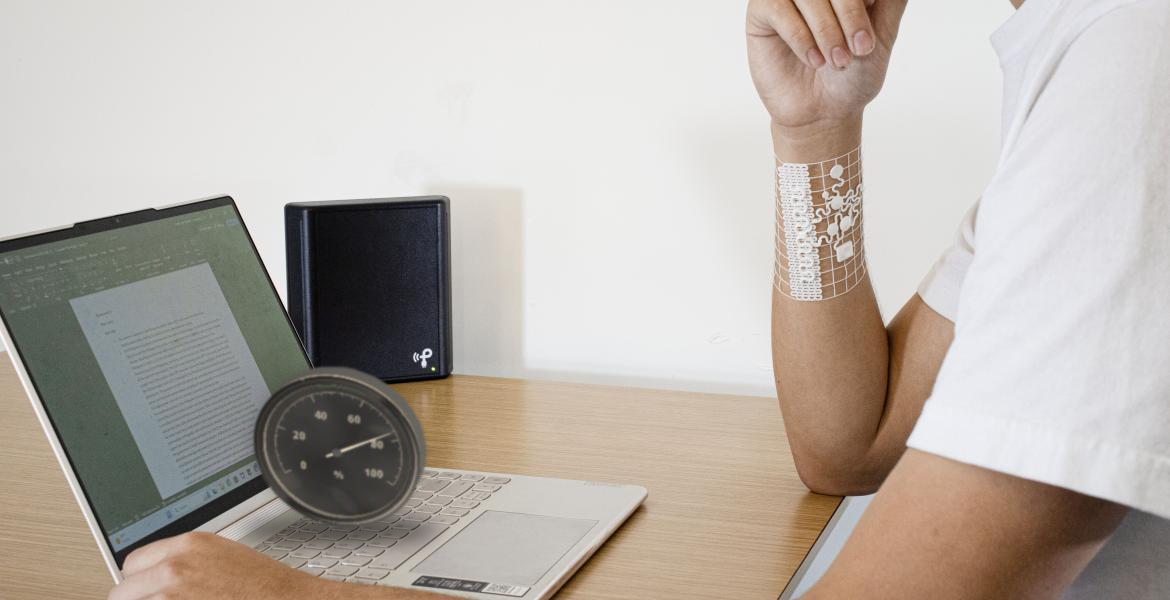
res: 76; %
